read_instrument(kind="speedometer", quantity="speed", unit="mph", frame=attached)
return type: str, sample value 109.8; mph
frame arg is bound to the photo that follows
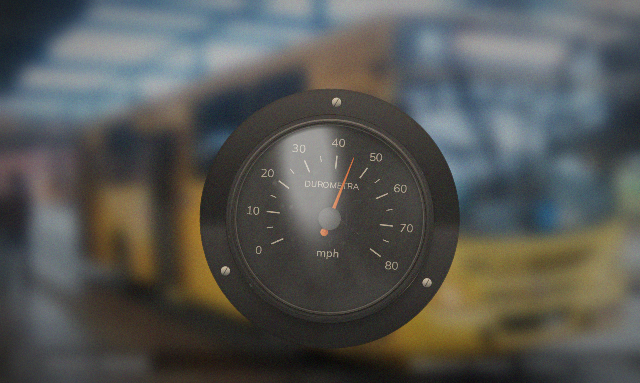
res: 45; mph
